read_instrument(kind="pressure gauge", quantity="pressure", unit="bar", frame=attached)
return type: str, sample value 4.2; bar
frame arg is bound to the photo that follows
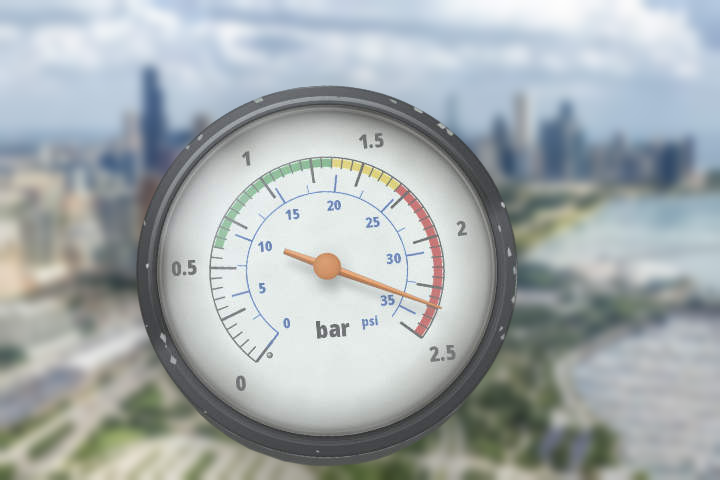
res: 2.35; bar
